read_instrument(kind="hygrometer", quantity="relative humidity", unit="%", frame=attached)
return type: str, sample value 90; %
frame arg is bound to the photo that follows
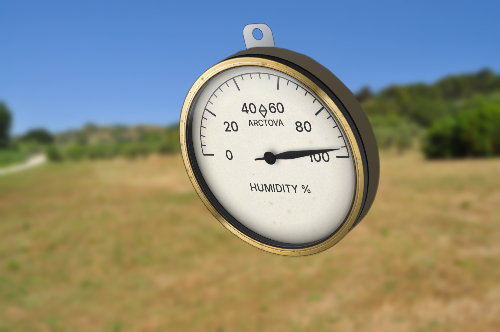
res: 96; %
